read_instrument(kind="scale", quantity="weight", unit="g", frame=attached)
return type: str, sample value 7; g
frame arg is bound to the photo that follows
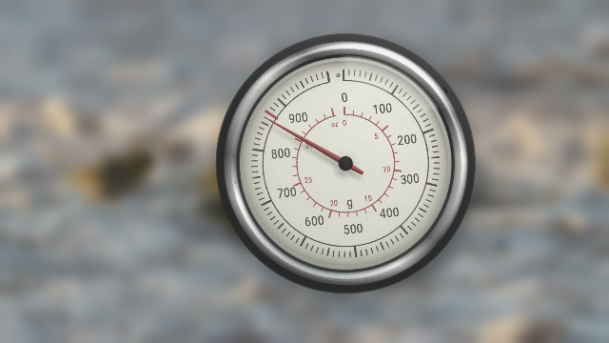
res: 860; g
